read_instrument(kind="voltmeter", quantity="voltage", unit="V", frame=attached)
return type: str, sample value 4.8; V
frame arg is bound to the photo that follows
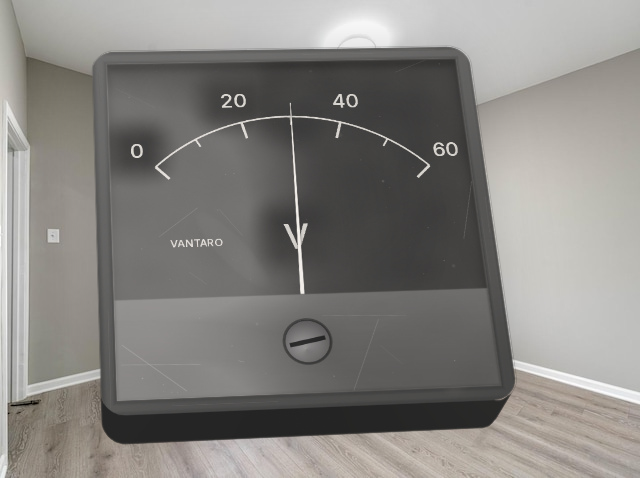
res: 30; V
